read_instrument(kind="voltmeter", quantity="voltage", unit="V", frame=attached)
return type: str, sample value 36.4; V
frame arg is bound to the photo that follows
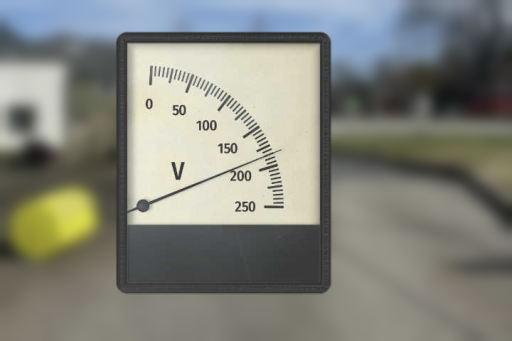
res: 185; V
